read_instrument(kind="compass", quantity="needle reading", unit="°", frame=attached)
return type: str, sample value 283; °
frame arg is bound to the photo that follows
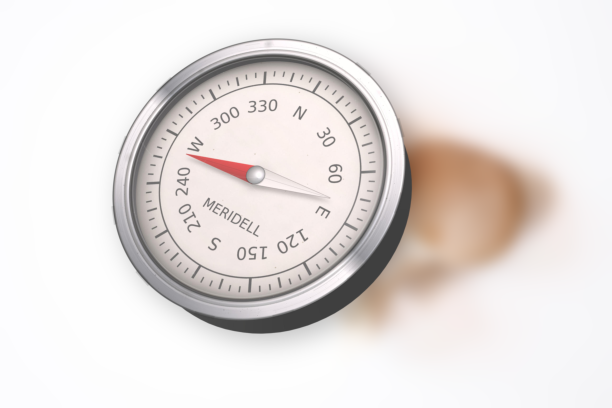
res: 260; °
